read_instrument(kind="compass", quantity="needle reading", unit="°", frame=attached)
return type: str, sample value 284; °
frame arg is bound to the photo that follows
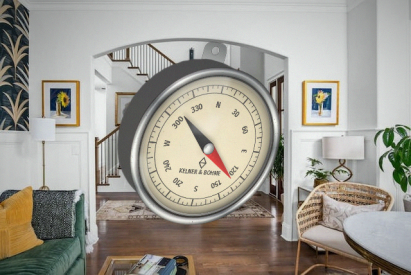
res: 130; °
